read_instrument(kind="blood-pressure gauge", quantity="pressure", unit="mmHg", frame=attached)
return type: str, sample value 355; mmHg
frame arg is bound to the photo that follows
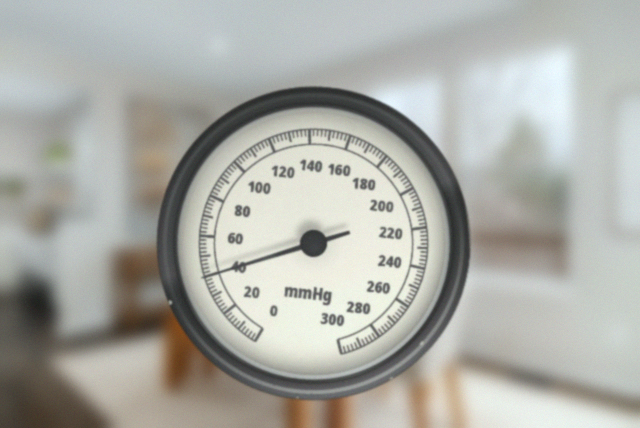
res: 40; mmHg
